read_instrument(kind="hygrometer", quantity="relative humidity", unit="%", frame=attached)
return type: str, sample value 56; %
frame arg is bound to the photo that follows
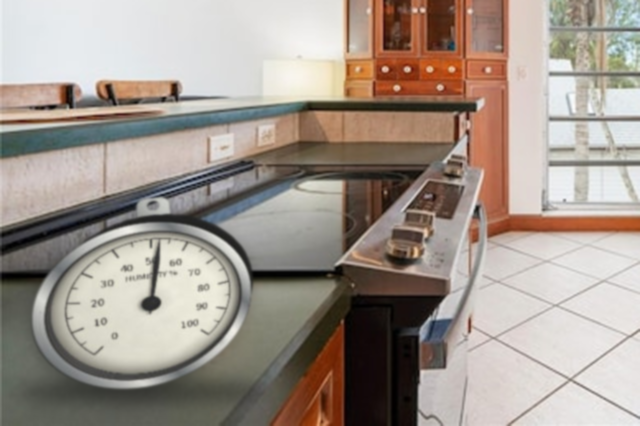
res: 52.5; %
